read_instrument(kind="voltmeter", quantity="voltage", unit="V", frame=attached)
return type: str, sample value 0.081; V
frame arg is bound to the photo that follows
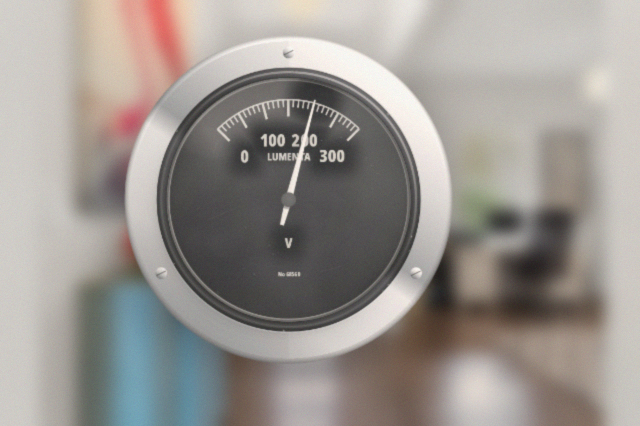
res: 200; V
